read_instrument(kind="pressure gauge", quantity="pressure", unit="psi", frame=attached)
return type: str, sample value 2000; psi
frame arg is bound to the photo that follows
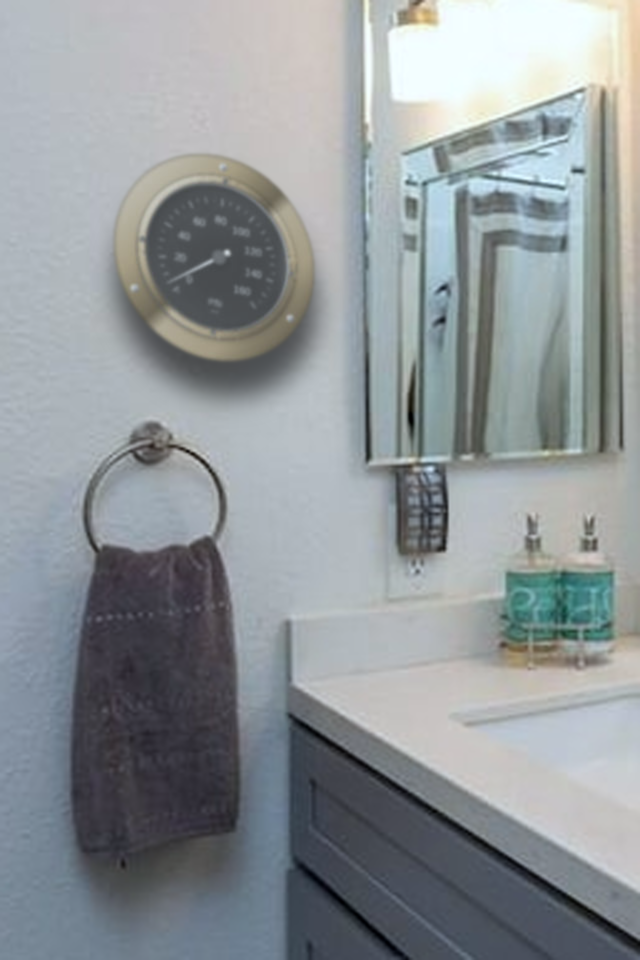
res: 5; psi
